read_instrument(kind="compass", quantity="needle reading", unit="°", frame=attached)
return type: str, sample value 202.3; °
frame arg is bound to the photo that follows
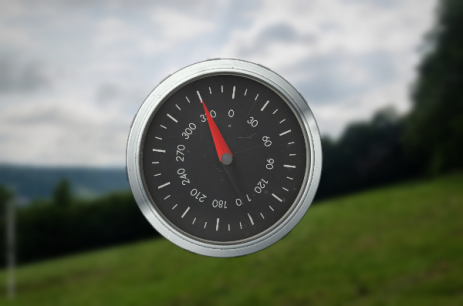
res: 330; °
